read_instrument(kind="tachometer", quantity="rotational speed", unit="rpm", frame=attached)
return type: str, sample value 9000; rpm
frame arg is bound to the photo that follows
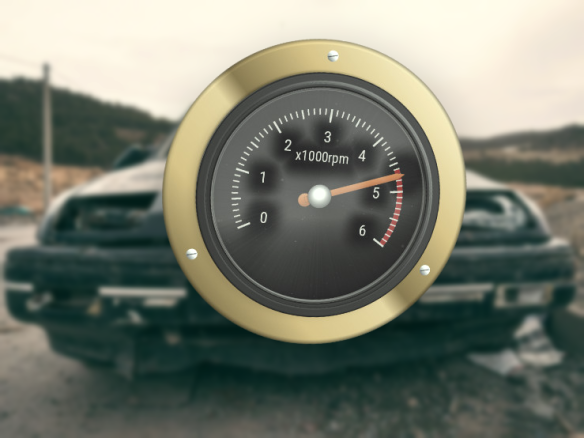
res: 4700; rpm
